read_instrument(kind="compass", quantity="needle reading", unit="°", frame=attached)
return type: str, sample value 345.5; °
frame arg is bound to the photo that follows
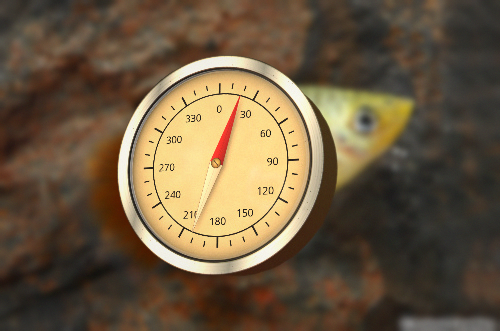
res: 20; °
